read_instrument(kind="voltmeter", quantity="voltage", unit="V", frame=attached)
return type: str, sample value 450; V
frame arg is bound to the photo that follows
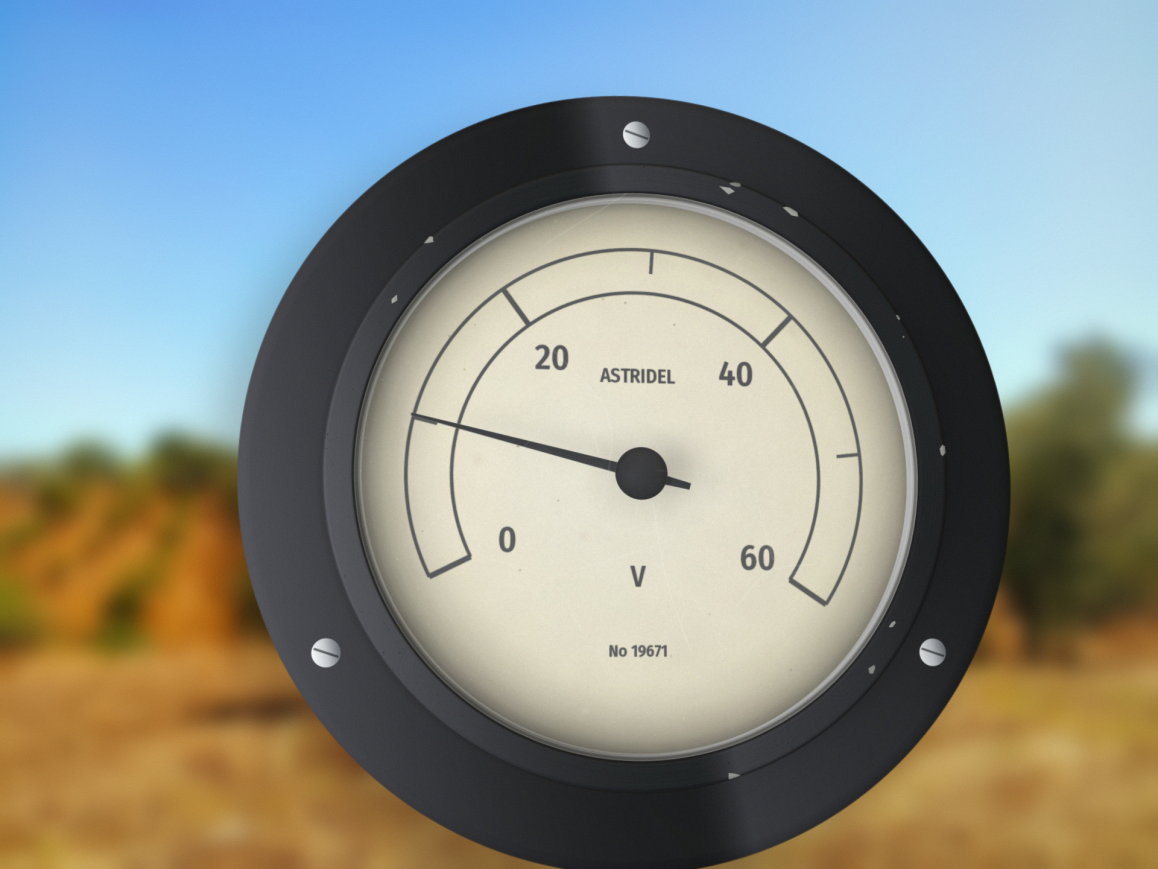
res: 10; V
